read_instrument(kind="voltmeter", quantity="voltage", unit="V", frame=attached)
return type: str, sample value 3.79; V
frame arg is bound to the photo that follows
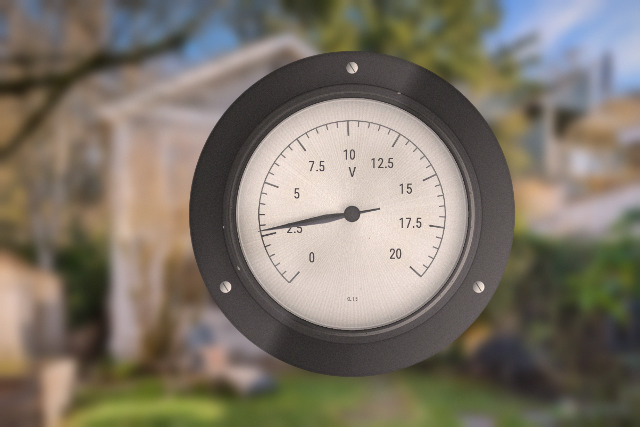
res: 2.75; V
